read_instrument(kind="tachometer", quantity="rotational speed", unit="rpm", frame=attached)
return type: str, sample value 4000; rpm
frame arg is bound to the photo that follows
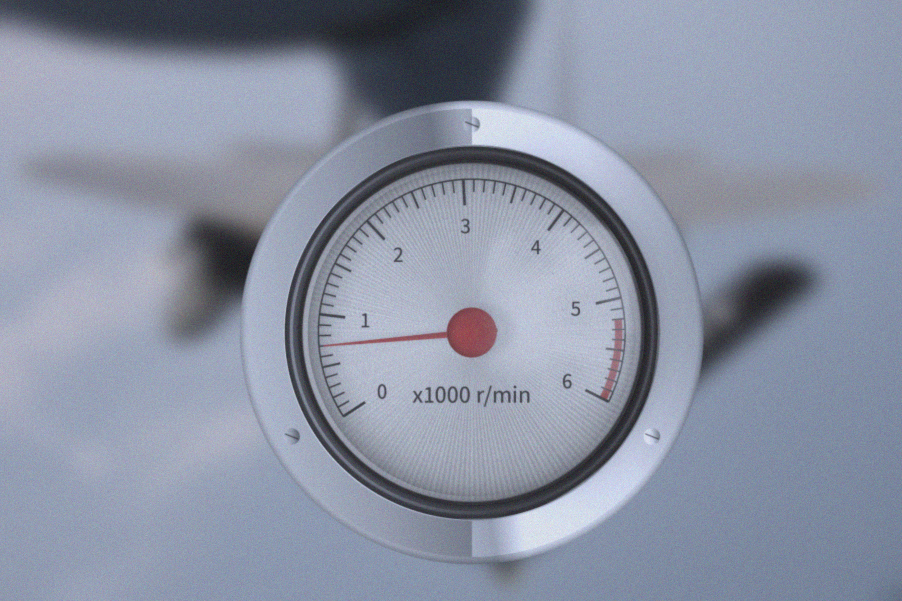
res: 700; rpm
